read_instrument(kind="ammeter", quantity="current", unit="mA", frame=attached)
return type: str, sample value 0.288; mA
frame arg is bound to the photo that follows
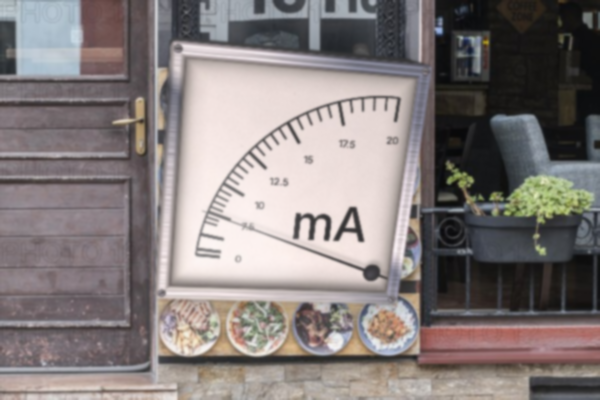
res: 7.5; mA
